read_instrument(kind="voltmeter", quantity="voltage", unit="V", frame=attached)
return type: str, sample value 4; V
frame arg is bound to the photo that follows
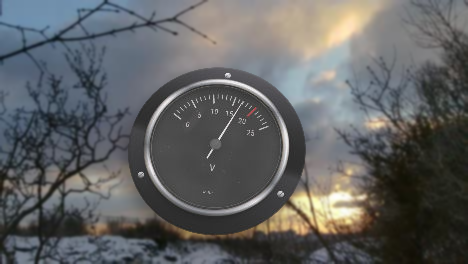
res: 17; V
